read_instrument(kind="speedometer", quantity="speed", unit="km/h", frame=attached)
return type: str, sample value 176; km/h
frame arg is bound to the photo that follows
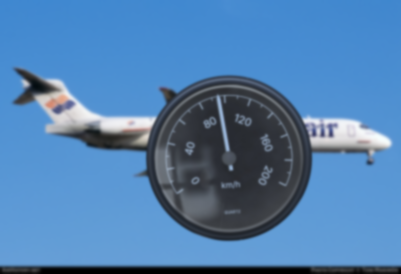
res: 95; km/h
